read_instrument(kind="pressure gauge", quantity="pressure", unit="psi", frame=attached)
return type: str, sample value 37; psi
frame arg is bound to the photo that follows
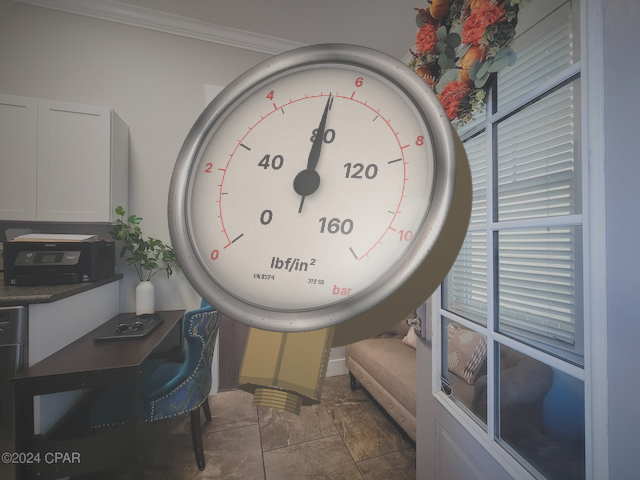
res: 80; psi
